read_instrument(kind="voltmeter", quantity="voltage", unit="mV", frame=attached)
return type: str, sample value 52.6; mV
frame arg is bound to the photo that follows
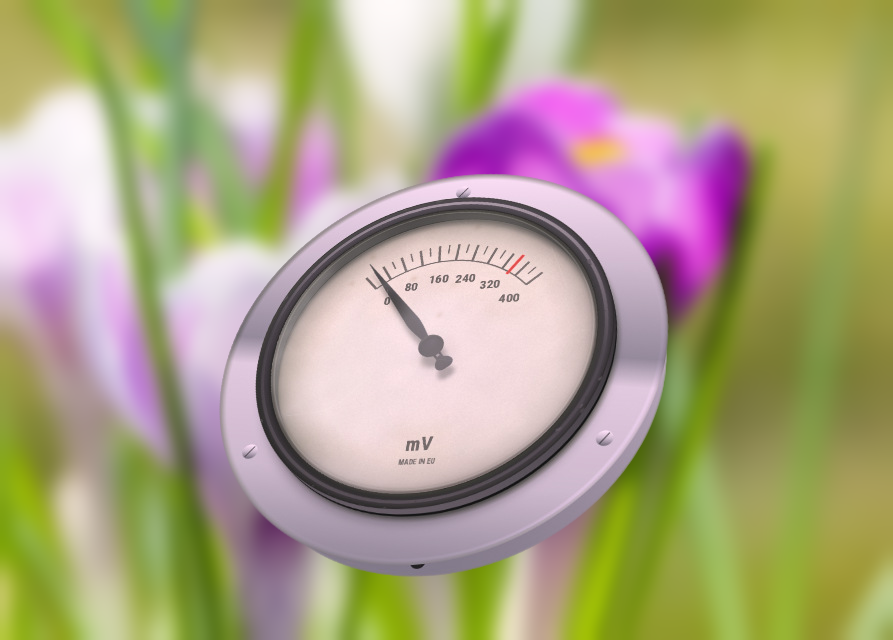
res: 20; mV
